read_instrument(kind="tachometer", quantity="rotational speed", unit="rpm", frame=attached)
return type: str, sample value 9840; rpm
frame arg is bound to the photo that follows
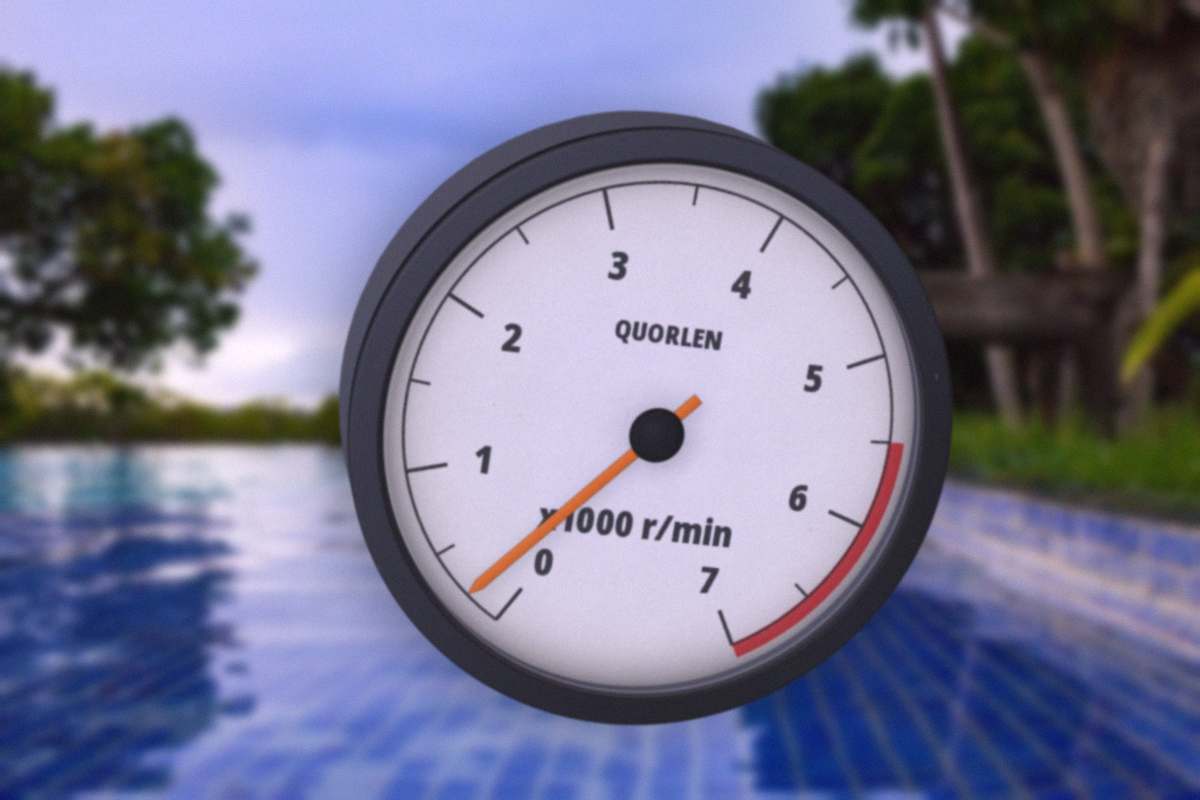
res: 250; rpm
